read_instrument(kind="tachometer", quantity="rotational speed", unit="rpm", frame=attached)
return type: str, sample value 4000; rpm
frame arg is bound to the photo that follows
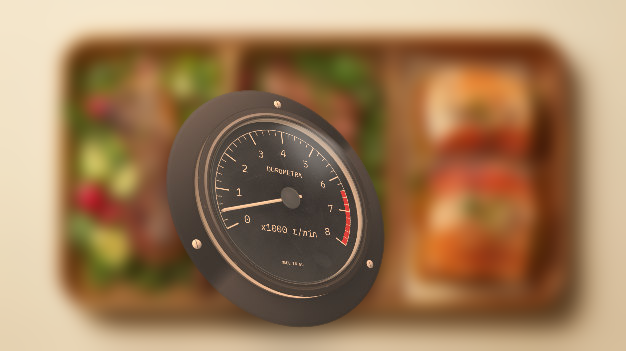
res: 400; rpm
